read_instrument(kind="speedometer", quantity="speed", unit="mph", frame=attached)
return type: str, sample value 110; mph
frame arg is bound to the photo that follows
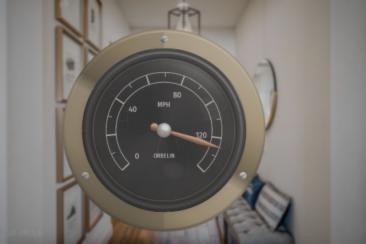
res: 125; mph
